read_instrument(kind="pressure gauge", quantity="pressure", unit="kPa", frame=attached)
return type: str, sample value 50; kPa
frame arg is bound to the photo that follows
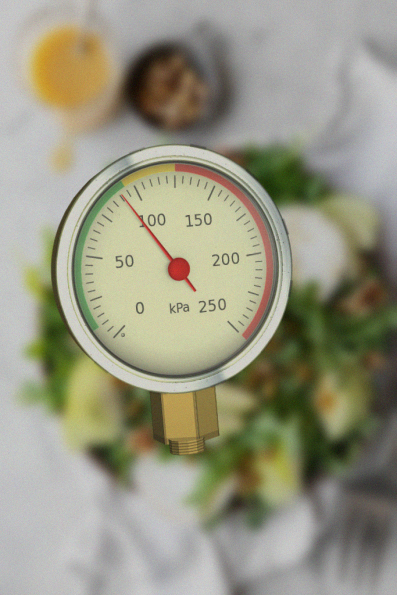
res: 90; kPa
